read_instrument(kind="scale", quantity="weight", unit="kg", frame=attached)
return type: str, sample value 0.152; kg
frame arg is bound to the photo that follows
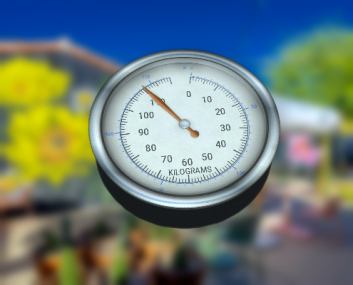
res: 110; kg
